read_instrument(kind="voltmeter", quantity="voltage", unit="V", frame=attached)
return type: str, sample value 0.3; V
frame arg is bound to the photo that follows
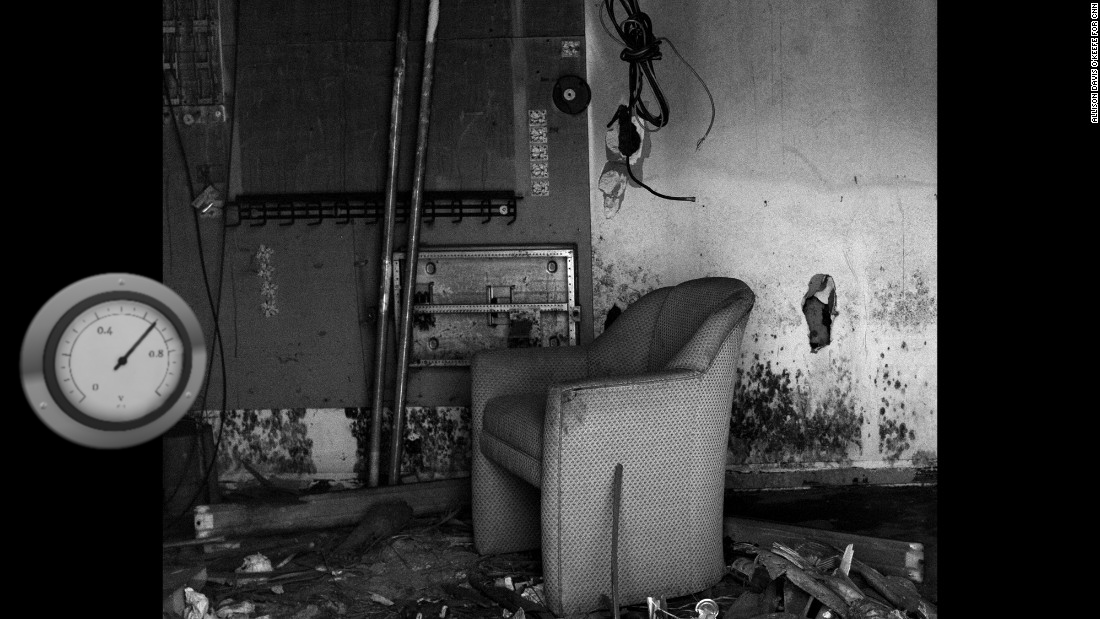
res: 0.65; V
